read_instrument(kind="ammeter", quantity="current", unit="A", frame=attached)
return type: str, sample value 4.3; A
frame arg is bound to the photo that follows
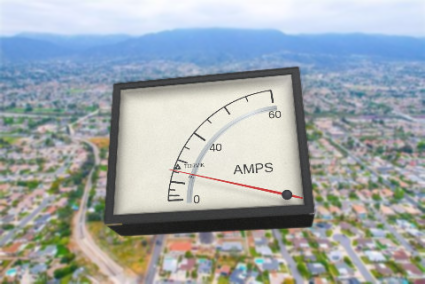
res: 25; A
